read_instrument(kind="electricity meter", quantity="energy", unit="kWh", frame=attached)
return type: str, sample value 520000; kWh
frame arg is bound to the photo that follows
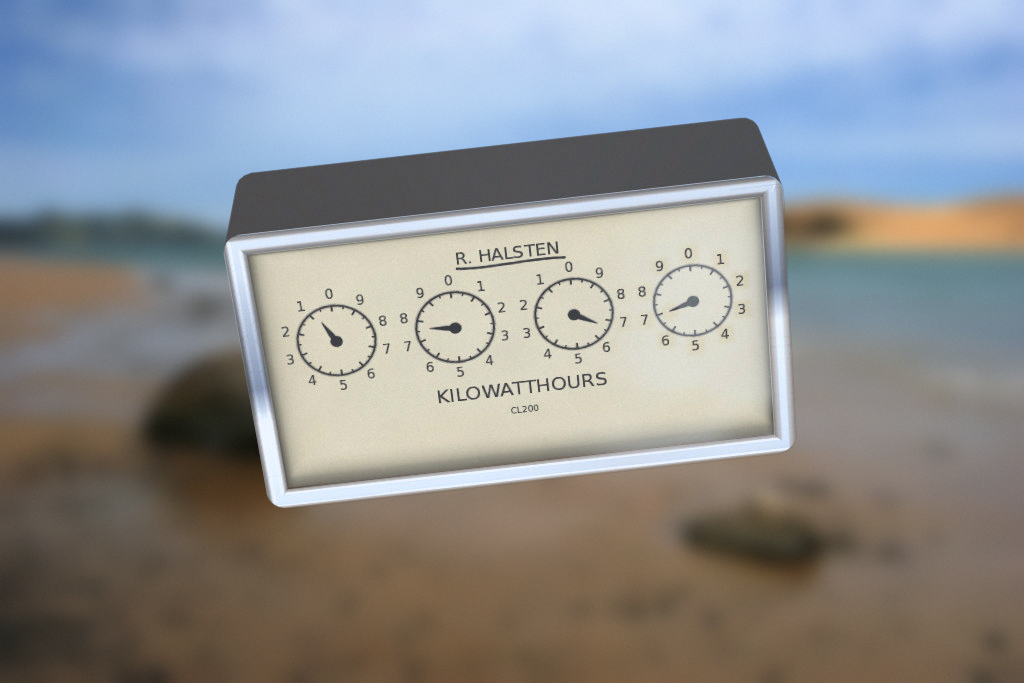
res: 767; kWh
